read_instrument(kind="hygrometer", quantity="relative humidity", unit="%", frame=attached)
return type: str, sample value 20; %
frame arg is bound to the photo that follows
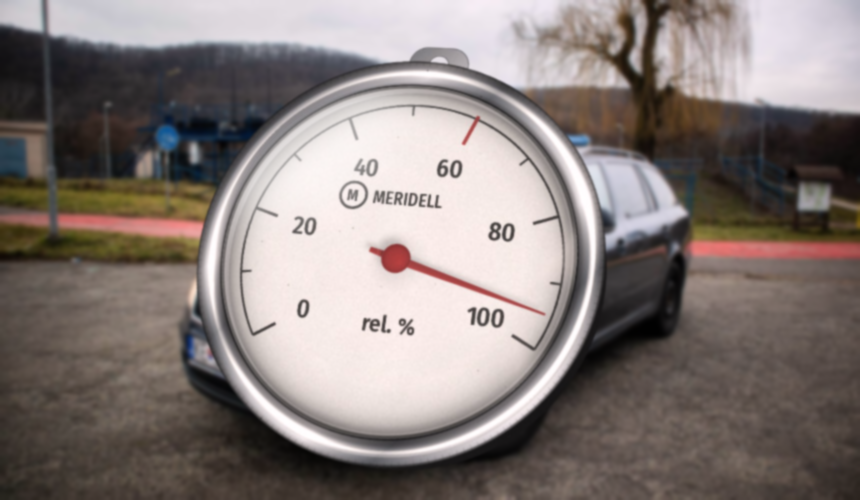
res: 95; %
